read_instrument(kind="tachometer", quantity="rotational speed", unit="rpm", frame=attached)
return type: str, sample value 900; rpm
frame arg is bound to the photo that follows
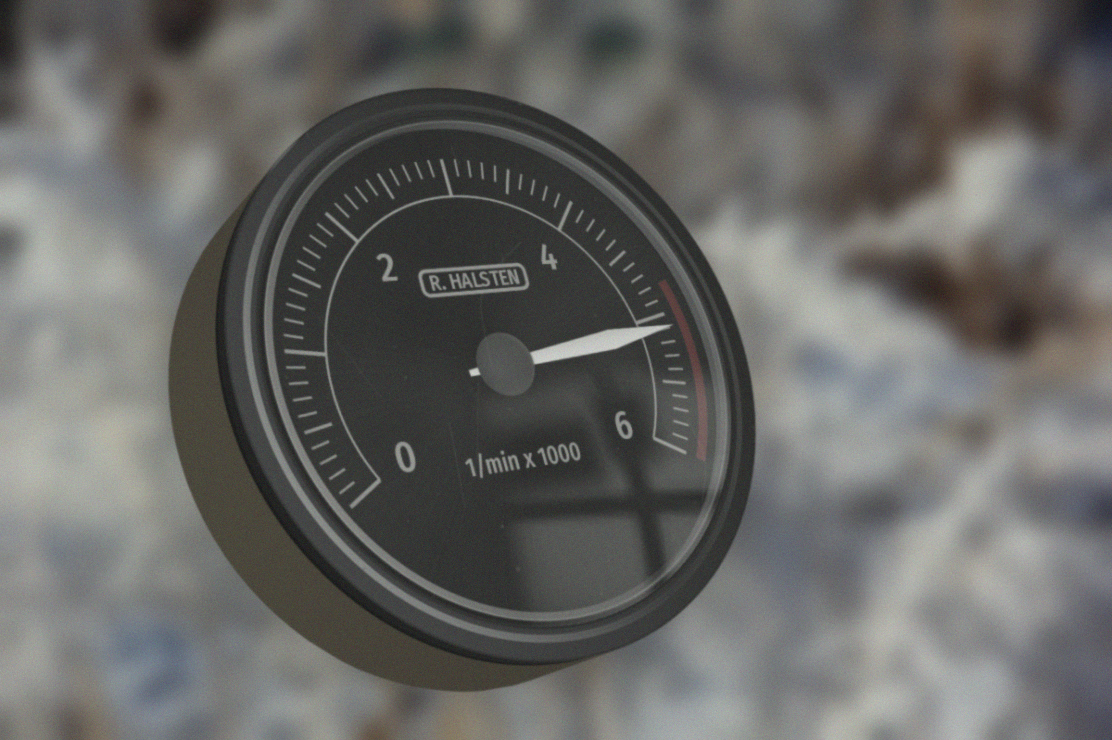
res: 5100; rpm
